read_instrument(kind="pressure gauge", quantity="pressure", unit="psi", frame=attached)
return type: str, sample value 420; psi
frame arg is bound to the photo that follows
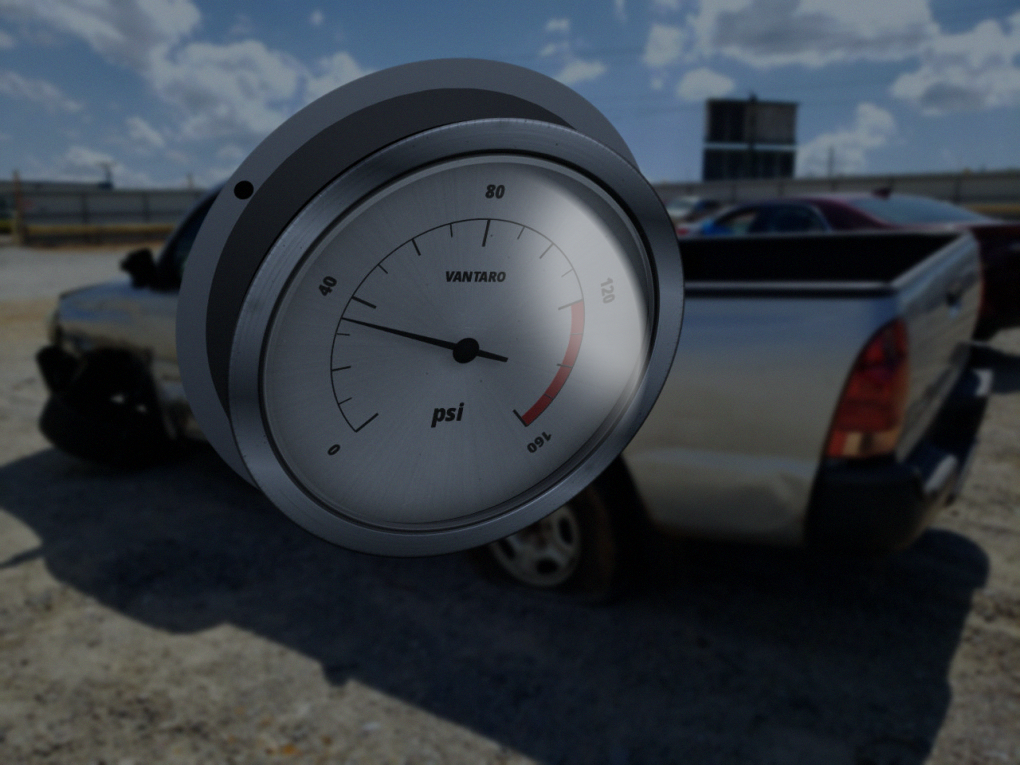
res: 35; psi
